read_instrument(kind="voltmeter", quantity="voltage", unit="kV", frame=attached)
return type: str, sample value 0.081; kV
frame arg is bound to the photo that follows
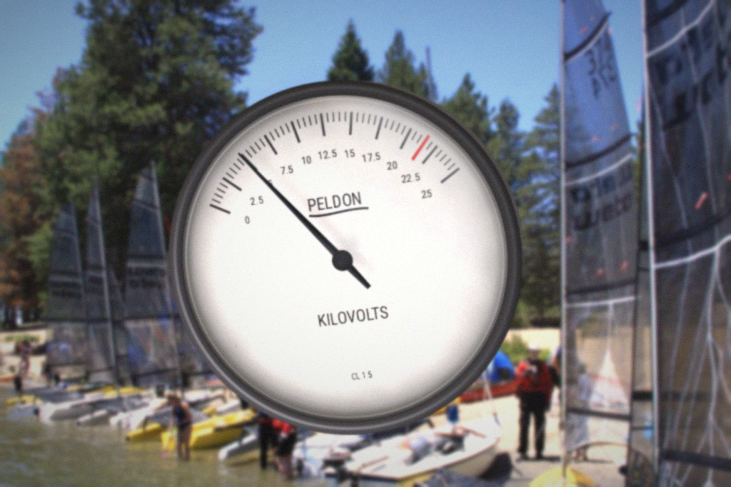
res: 5; kV
